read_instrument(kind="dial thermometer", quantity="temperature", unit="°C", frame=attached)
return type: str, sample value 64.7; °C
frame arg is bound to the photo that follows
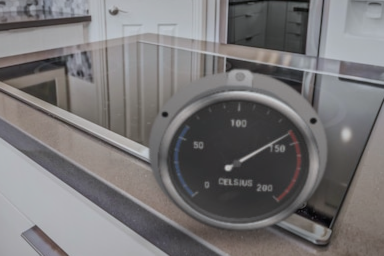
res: 140; °C
